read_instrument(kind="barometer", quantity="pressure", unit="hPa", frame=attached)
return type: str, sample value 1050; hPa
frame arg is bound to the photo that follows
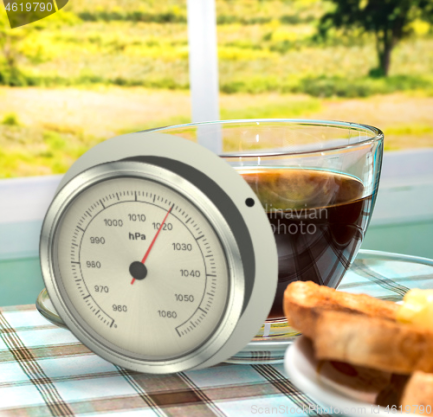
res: 1020; hPa
